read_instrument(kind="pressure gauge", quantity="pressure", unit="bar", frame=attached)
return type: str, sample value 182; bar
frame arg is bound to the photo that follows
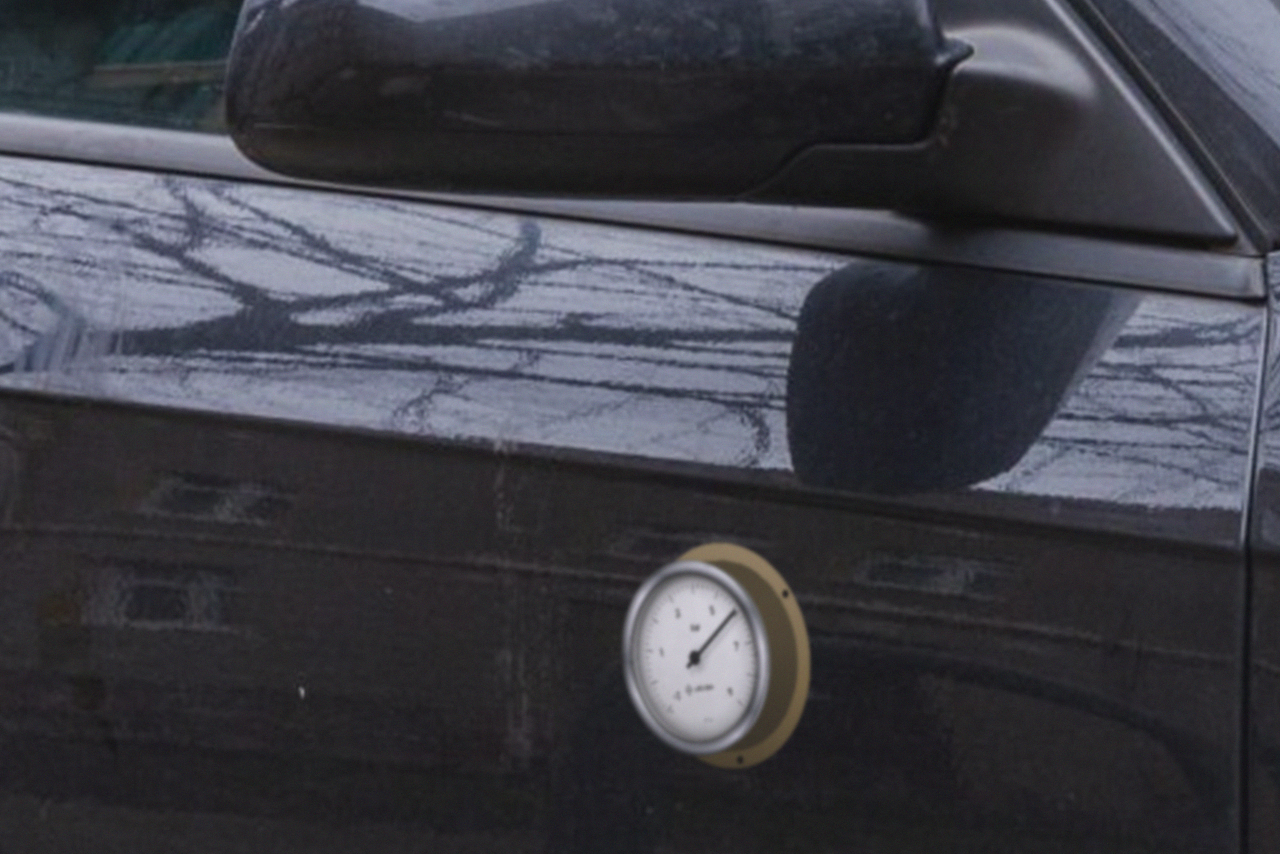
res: 6; bar
